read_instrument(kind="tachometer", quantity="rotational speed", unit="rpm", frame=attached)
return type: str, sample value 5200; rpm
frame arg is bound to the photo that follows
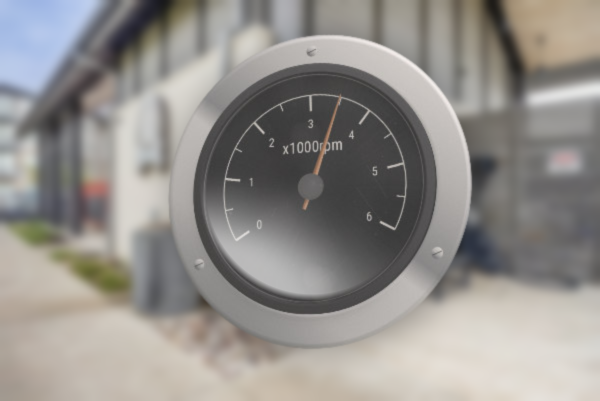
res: 3500; rpm
